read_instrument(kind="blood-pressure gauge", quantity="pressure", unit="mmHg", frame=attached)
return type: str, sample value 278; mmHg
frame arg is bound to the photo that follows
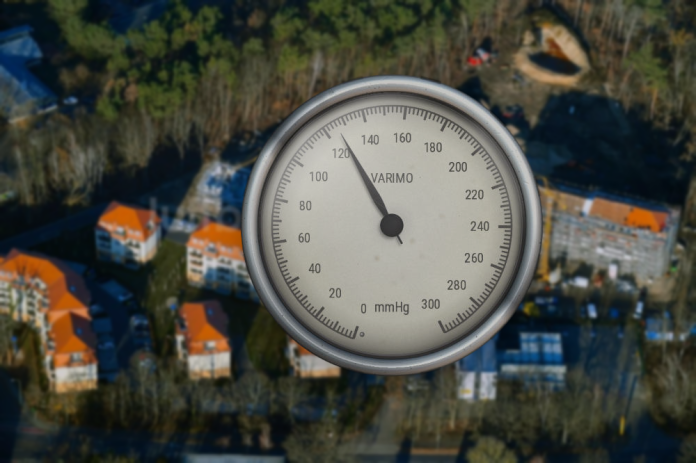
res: 126; mmHg
